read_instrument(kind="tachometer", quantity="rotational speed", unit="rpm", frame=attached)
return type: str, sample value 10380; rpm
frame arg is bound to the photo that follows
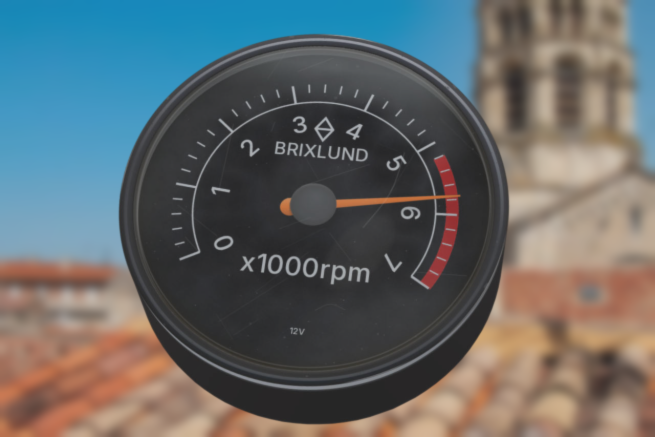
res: 5800; rpm
